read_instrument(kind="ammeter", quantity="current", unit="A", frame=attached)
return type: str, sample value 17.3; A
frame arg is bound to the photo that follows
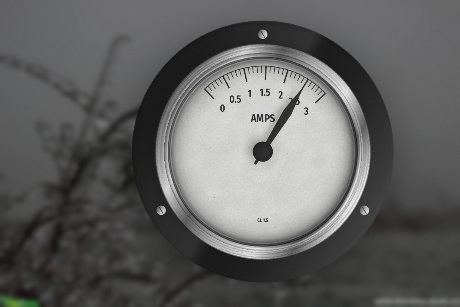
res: 2.5; A
